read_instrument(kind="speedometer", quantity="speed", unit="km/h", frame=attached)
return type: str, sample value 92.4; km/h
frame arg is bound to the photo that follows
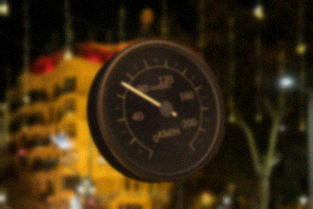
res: 70; km/h
